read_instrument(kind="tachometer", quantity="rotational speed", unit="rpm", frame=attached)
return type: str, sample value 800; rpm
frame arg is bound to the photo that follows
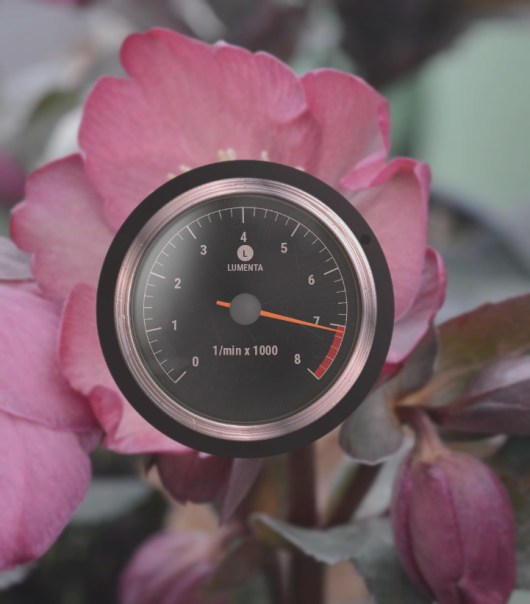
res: 7100; rpm
